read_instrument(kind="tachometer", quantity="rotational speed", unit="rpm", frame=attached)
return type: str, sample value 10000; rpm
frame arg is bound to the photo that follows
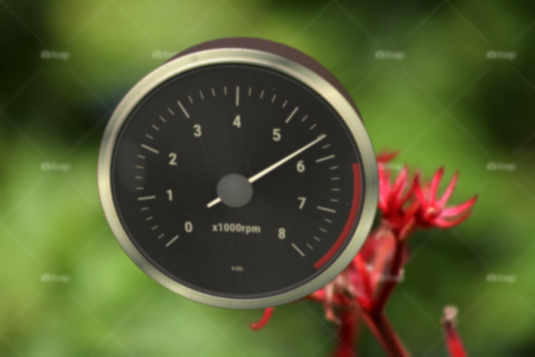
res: 5600; rpm
